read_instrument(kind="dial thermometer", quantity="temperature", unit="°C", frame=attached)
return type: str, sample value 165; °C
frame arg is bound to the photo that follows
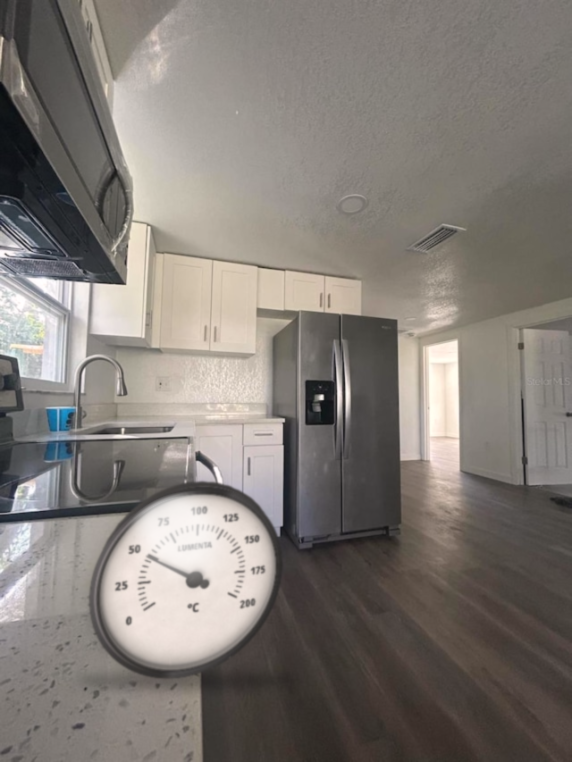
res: 50; °C
